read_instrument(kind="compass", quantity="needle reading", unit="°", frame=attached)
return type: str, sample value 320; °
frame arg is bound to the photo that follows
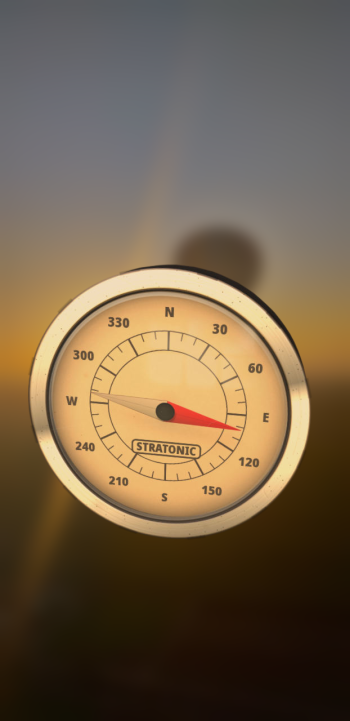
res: 100; °
